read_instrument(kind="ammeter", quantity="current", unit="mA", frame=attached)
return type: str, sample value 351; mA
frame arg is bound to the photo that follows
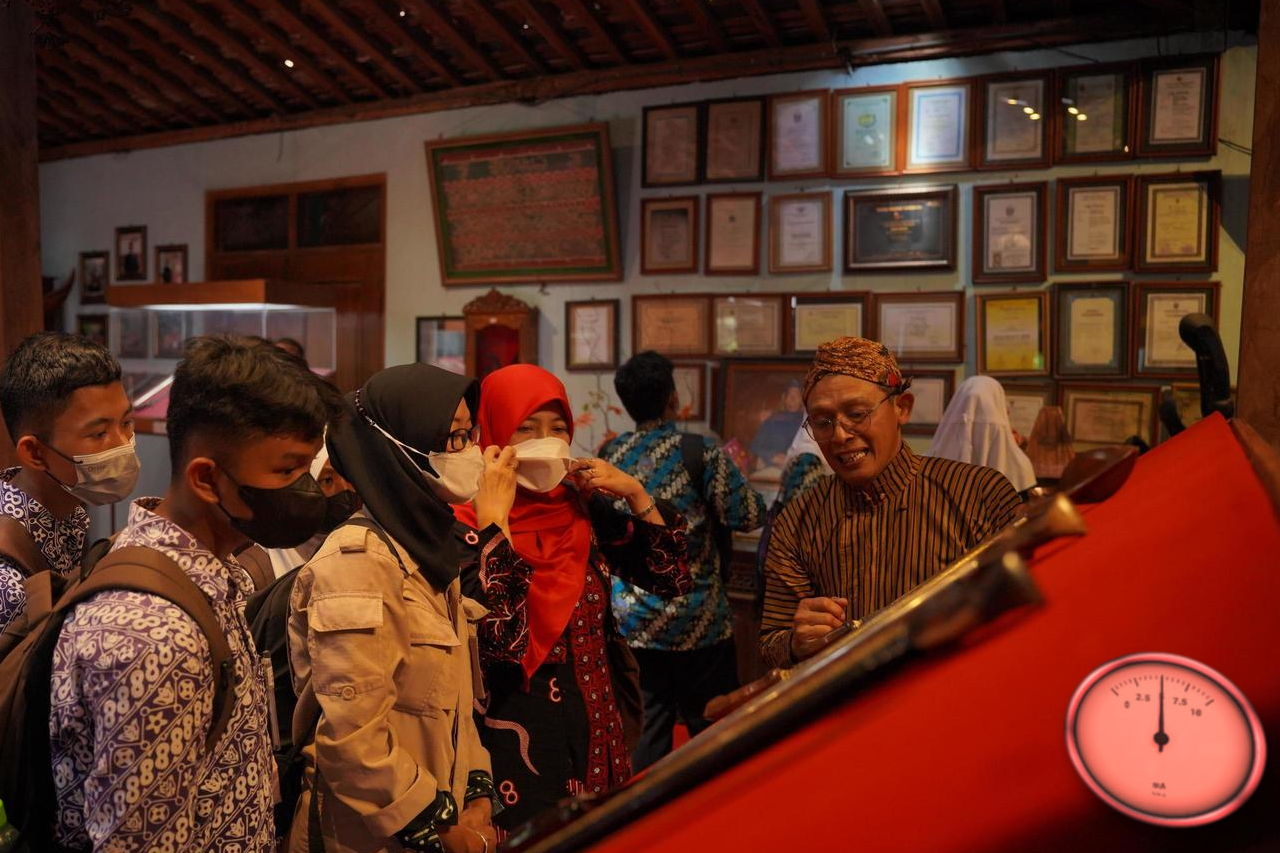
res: 5; mA
